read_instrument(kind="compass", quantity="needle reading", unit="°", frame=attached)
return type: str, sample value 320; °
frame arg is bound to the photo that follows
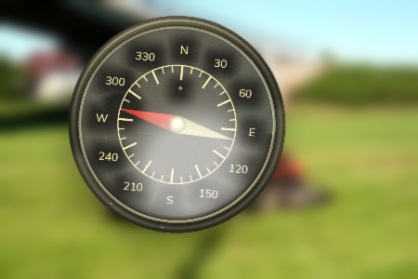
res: 280; °
